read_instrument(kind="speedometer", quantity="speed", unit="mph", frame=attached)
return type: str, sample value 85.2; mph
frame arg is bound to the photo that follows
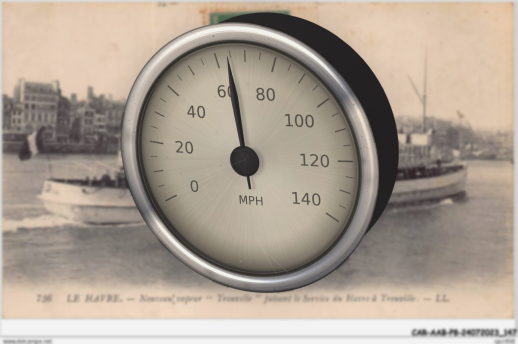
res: 65; mph
